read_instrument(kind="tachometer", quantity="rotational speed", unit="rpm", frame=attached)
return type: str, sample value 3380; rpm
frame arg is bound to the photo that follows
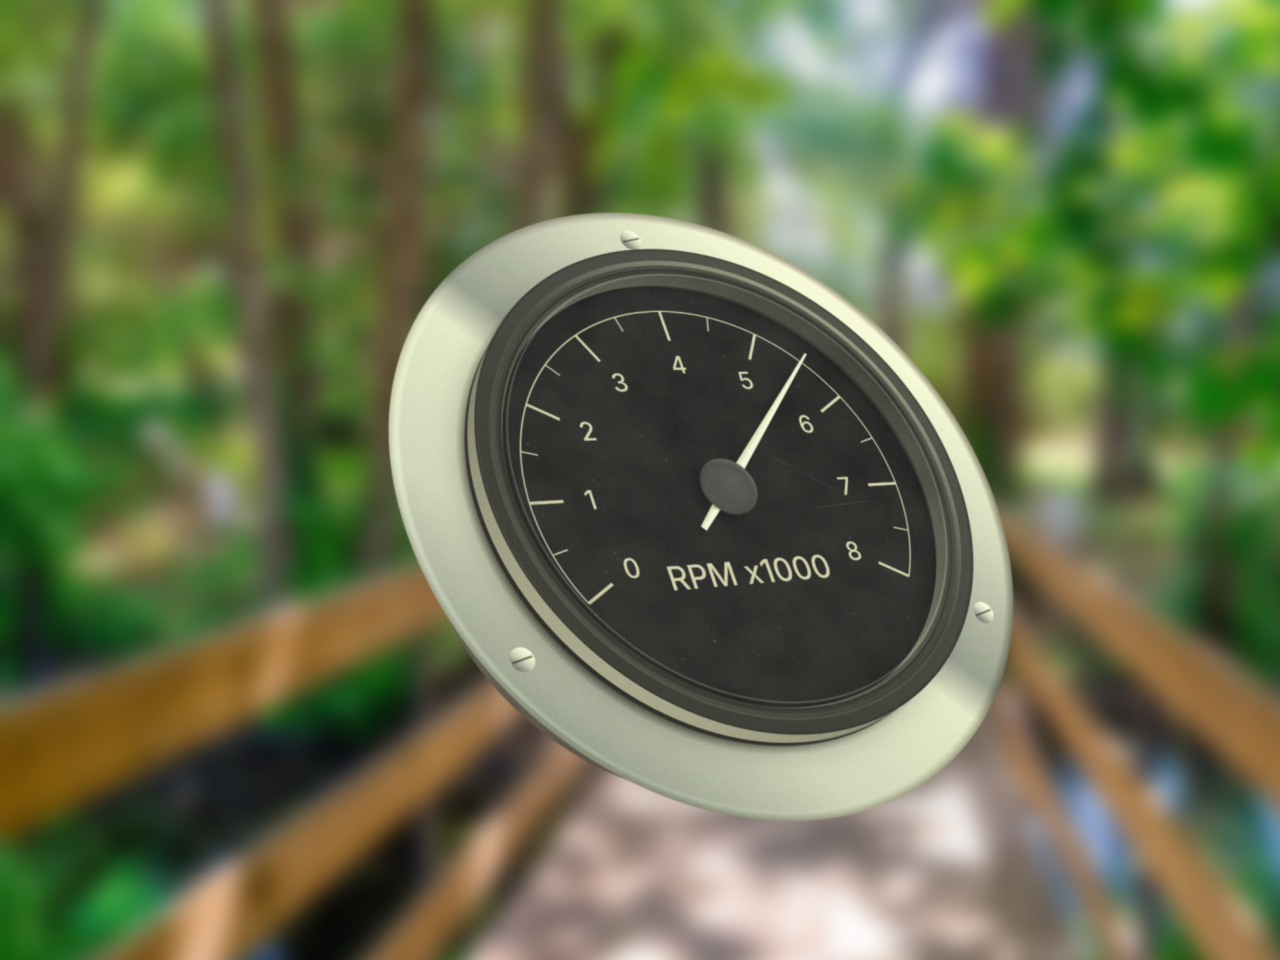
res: 5500; rpm
